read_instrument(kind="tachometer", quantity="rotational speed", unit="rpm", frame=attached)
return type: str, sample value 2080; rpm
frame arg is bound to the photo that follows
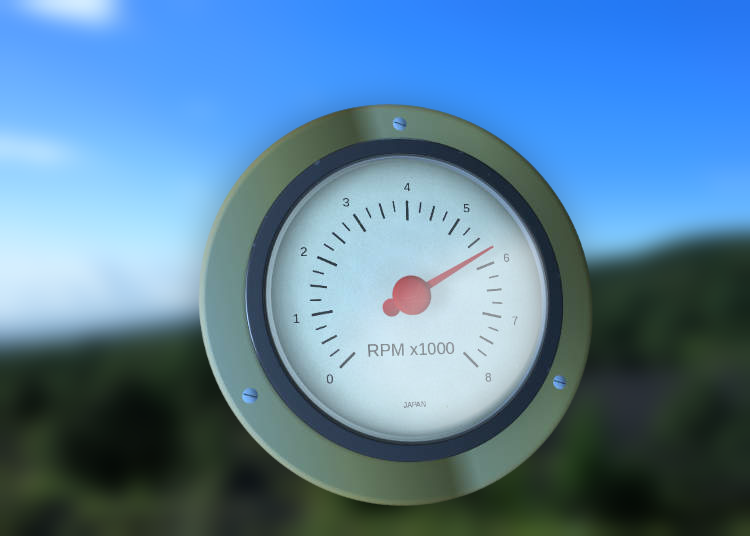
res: 5750; rpm
